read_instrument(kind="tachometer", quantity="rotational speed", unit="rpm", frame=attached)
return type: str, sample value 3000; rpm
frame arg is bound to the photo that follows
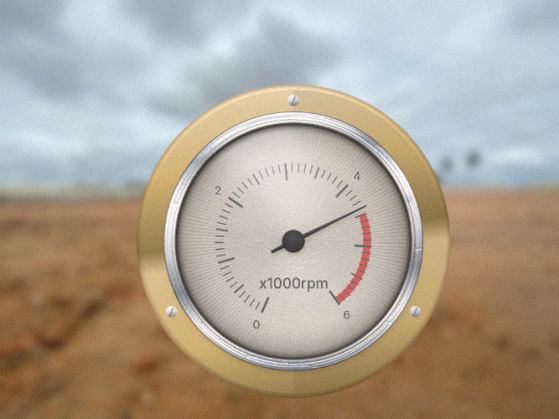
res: 4400; rpm
